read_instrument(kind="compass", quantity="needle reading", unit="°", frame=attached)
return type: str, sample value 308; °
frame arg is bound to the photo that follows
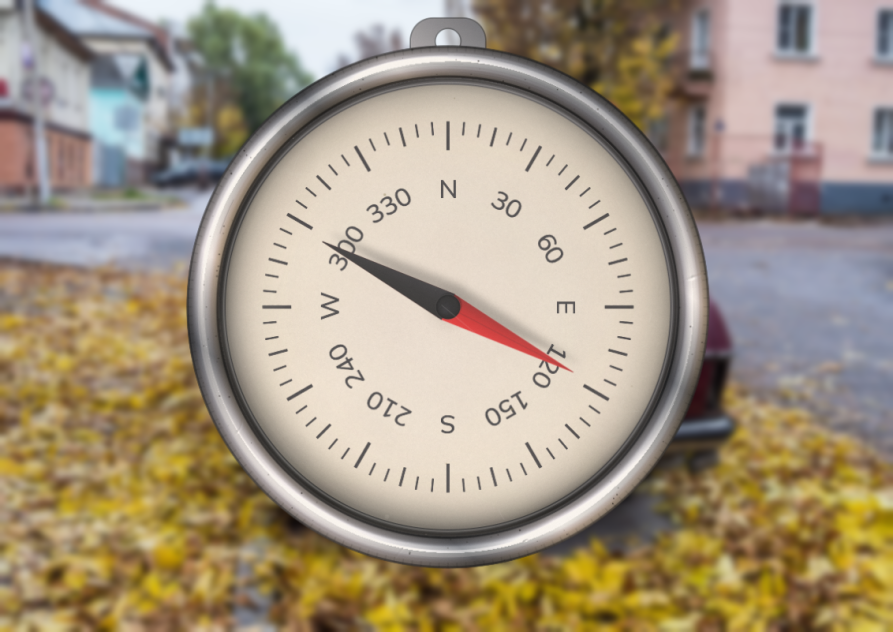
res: 117.5; °
